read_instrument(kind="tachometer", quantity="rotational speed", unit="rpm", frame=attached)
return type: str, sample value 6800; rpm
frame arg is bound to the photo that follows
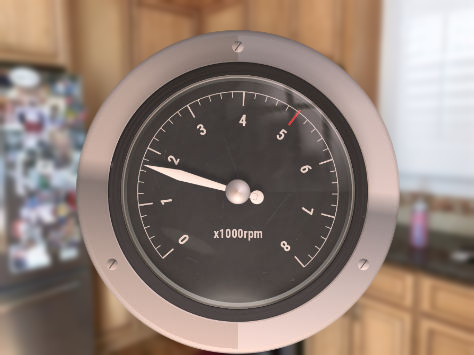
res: 1700; rpm
